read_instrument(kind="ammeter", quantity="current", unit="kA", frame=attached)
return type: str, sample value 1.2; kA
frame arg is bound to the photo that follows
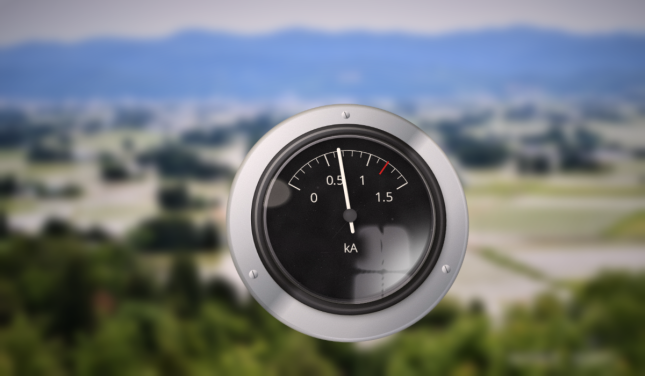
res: 0.65; kA
